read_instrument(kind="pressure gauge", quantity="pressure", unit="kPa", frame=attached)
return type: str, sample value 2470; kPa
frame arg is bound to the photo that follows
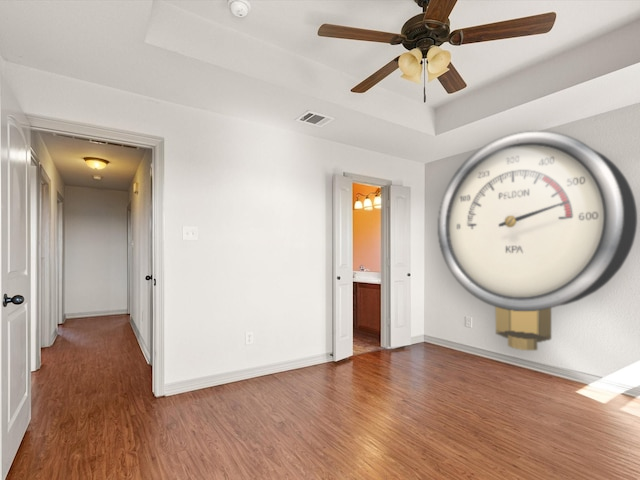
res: 550; kPa
